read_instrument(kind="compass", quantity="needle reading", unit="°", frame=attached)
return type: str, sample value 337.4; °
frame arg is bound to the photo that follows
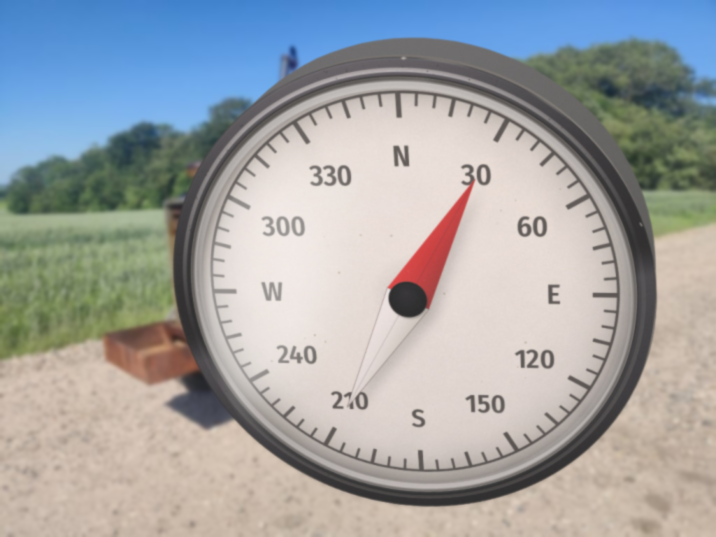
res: 30; °
